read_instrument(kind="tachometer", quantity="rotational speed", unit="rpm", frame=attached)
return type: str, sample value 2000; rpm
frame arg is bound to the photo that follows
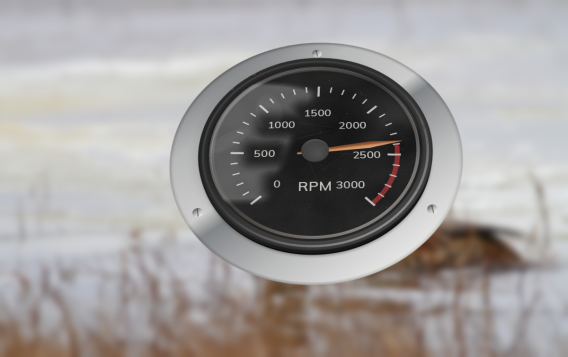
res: 2400; rpm
